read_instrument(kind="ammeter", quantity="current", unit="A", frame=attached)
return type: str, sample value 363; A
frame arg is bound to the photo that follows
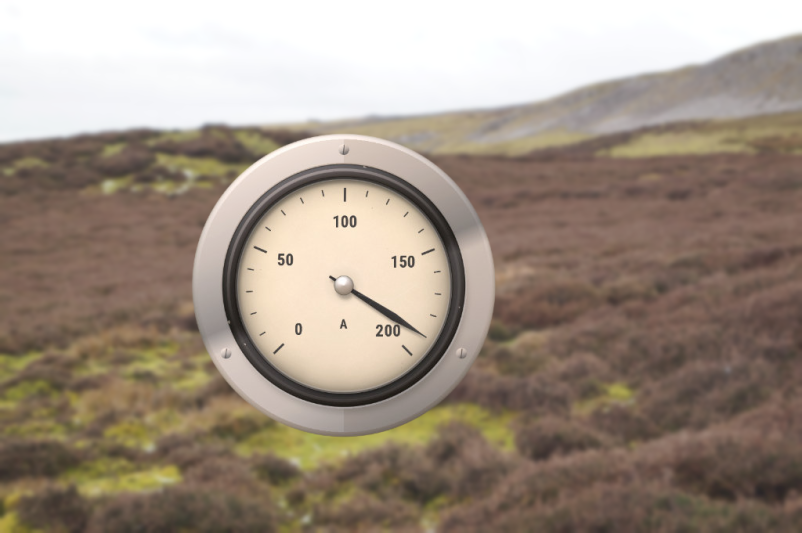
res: 190; A
